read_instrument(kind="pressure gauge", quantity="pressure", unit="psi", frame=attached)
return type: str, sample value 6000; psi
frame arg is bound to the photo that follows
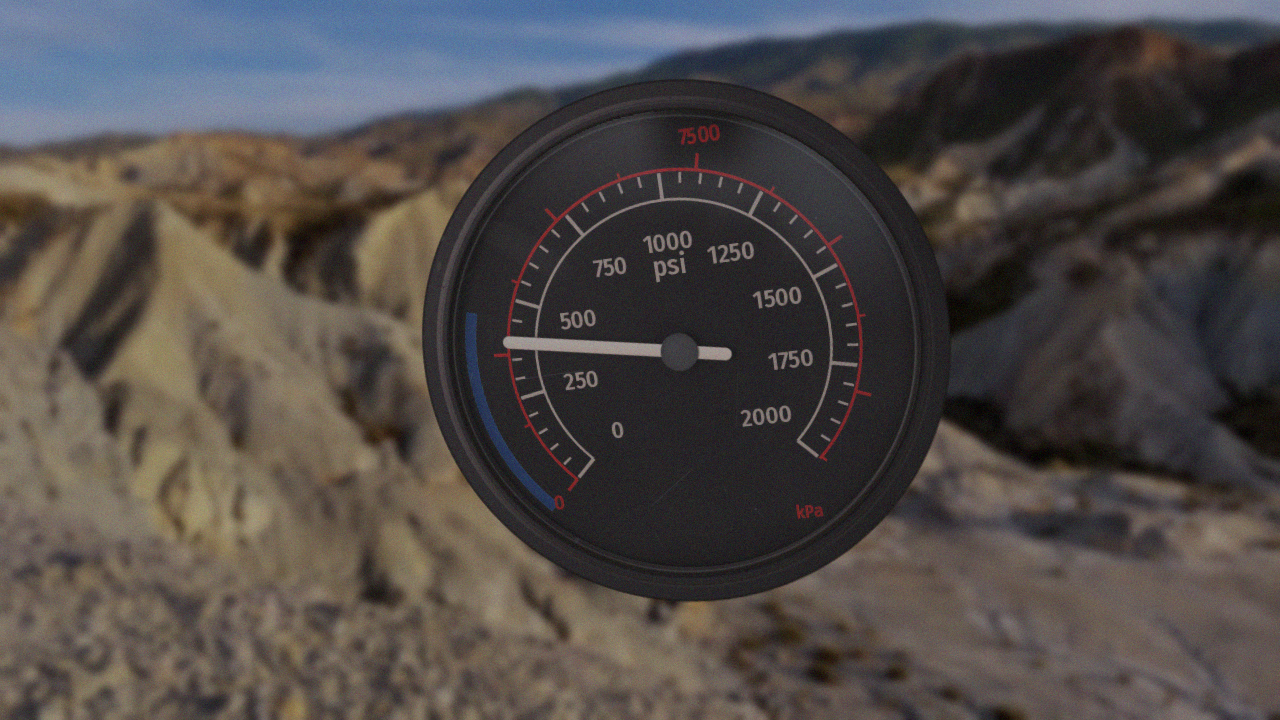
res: 400; psi
